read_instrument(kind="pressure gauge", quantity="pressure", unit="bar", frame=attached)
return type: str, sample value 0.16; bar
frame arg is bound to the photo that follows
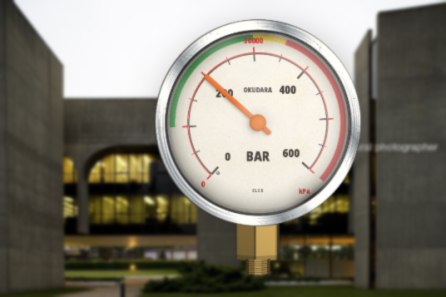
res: 200; bar
